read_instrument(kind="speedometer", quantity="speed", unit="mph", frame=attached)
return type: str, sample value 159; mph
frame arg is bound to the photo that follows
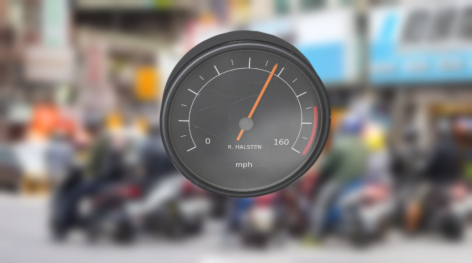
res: 95; mph
